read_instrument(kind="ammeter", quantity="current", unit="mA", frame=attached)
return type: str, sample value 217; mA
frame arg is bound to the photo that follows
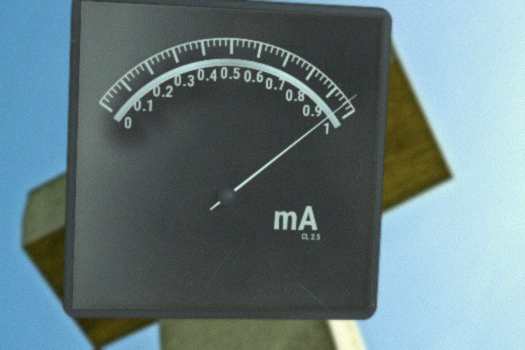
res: 0.96; mA
